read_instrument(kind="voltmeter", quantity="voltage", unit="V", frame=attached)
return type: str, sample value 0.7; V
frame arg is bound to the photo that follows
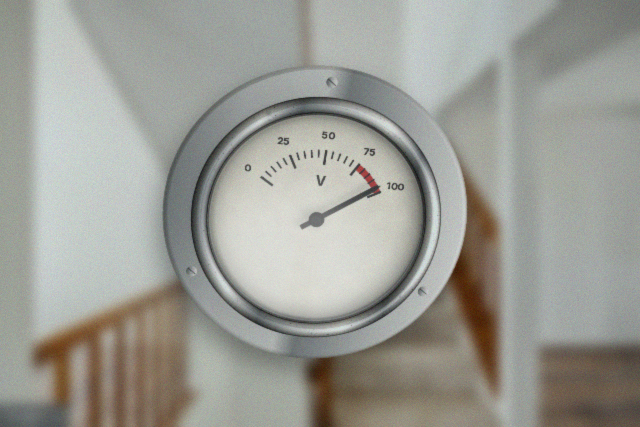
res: 95; V
